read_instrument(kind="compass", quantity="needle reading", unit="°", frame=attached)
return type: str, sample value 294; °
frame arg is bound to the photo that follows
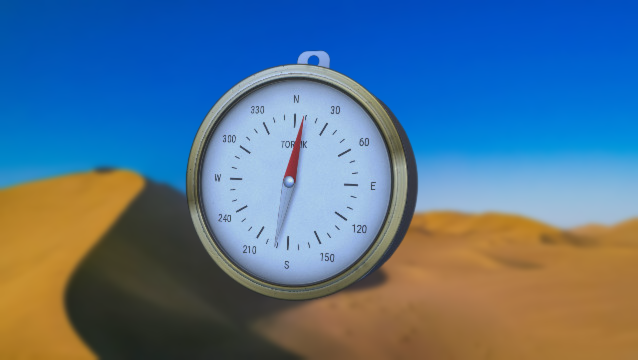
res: 10; °
